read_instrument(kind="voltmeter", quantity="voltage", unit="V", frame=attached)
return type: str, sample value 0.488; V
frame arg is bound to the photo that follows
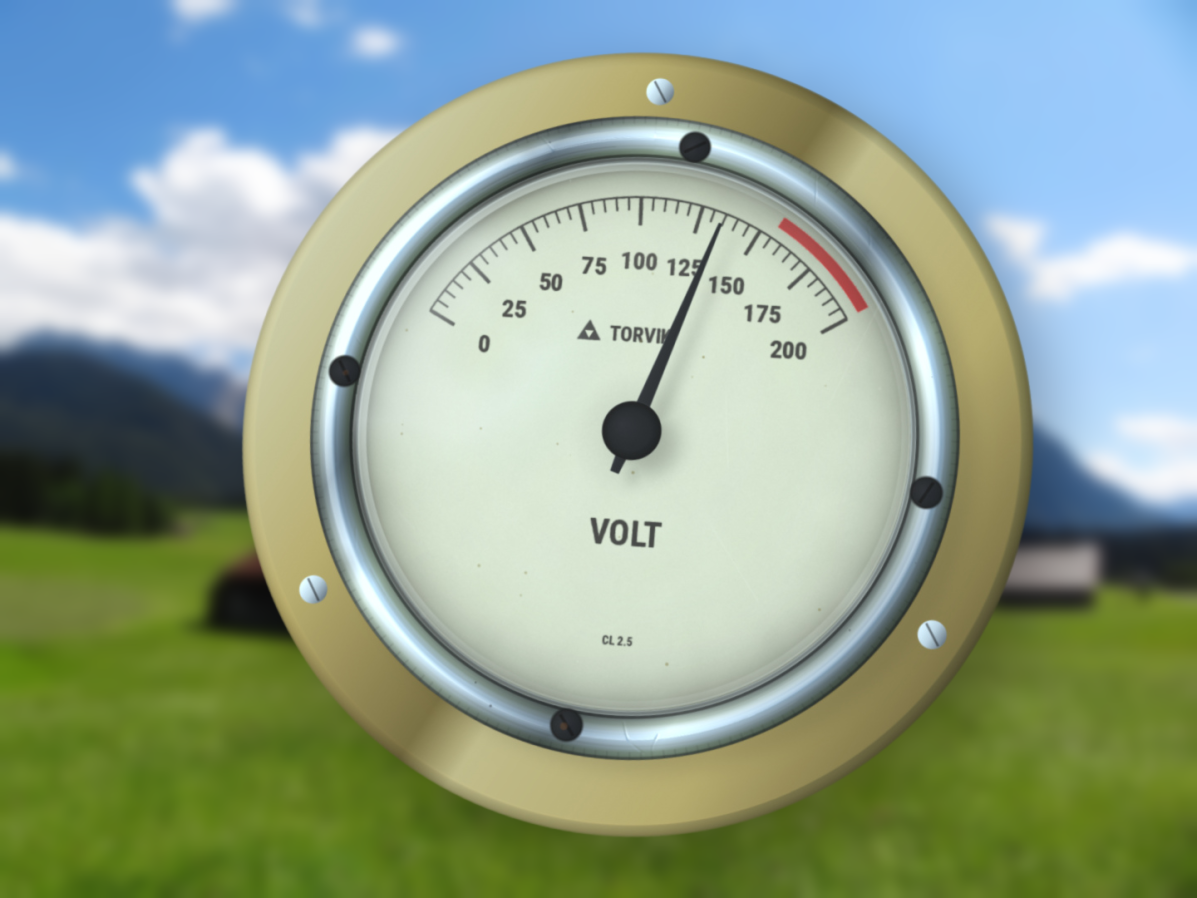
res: 135; V
